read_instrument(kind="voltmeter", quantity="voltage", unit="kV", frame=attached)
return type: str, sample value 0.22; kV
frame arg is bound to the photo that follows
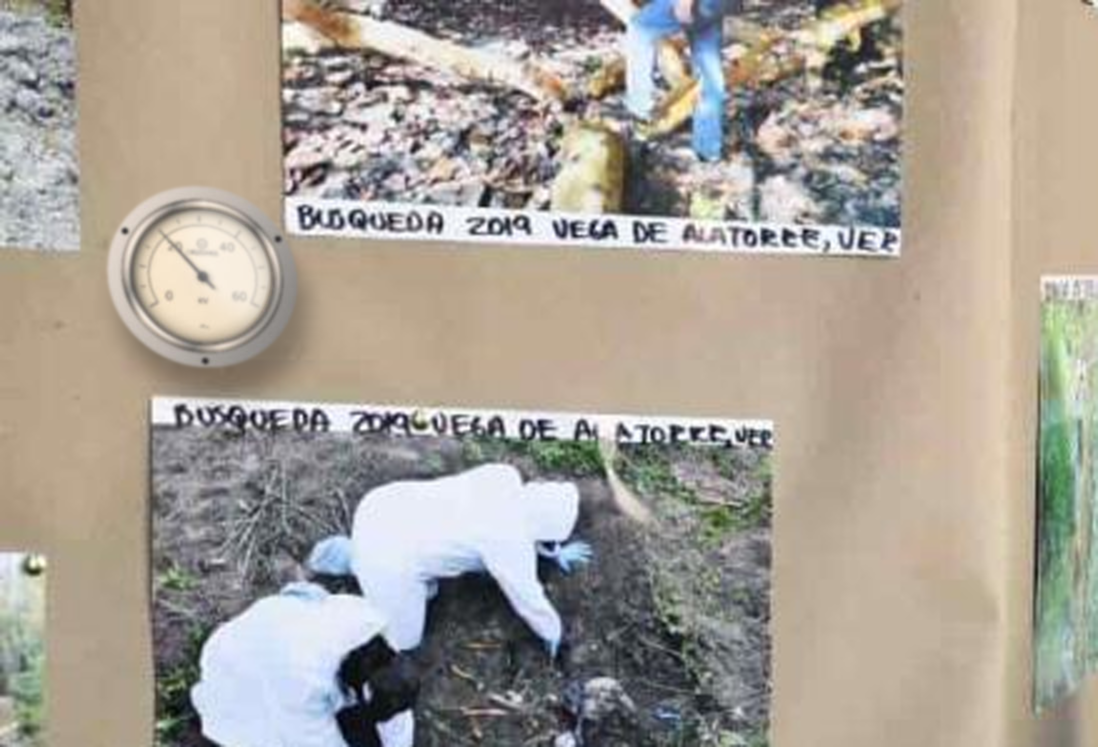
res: 20; kV
